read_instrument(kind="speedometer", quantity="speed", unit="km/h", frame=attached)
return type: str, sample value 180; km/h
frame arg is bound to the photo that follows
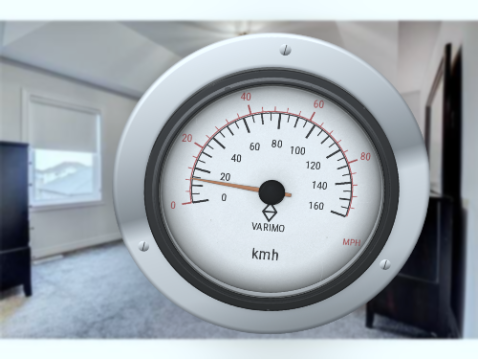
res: 15; km/h
